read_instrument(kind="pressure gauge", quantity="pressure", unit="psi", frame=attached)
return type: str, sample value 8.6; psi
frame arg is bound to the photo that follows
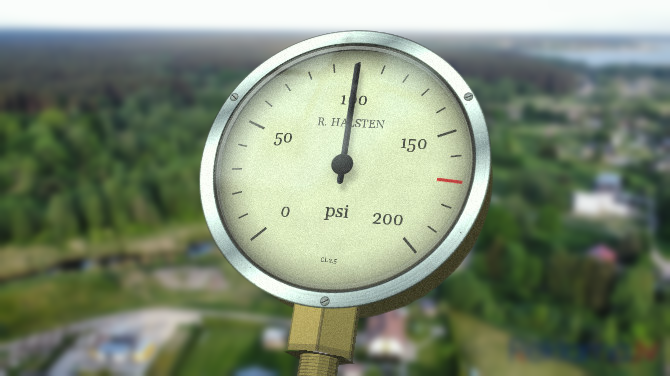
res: 100; psi
